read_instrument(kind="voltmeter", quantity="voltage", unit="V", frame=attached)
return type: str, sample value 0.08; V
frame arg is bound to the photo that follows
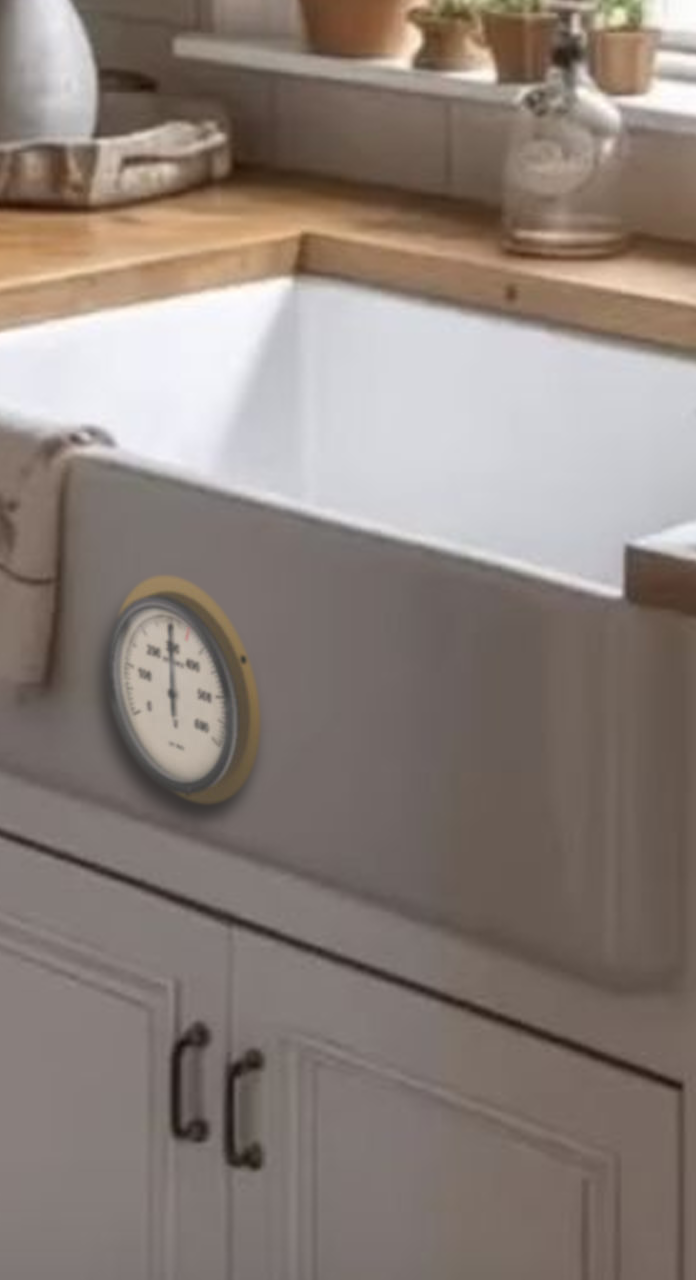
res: 300; V
